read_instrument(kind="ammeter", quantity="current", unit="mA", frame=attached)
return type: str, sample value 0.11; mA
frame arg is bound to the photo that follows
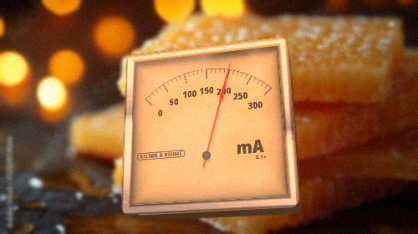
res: 200; mA
